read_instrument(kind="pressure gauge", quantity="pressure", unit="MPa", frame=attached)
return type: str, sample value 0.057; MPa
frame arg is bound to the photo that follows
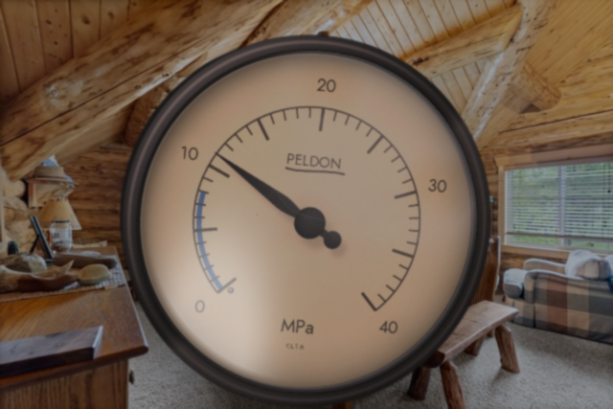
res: 11; MPa
